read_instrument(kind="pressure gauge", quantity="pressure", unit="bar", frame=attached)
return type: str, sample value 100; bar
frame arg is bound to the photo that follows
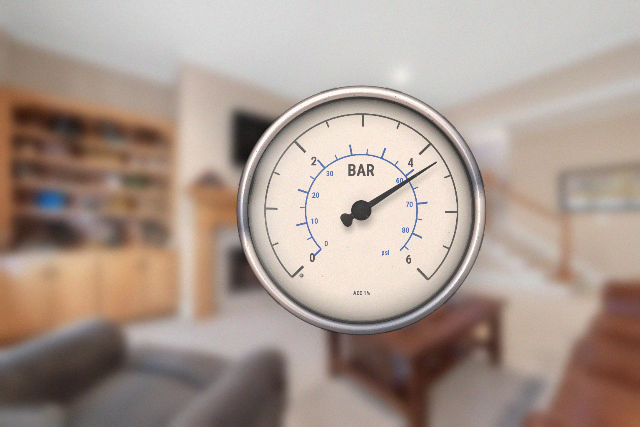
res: 4.25; bar
